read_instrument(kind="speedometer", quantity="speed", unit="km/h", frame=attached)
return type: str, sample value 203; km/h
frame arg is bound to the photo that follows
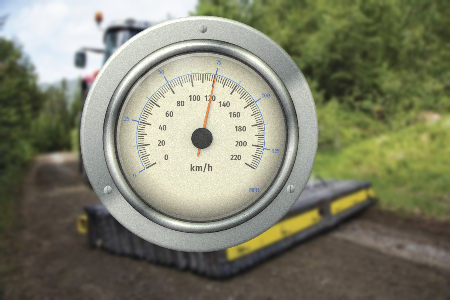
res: 120; km/h
